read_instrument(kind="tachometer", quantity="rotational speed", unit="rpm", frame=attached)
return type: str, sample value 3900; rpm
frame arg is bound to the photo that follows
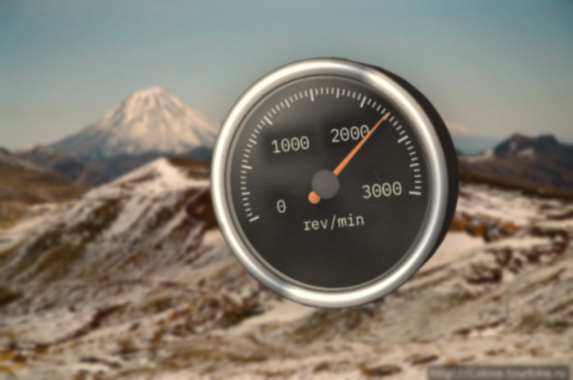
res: 2250; rpm
